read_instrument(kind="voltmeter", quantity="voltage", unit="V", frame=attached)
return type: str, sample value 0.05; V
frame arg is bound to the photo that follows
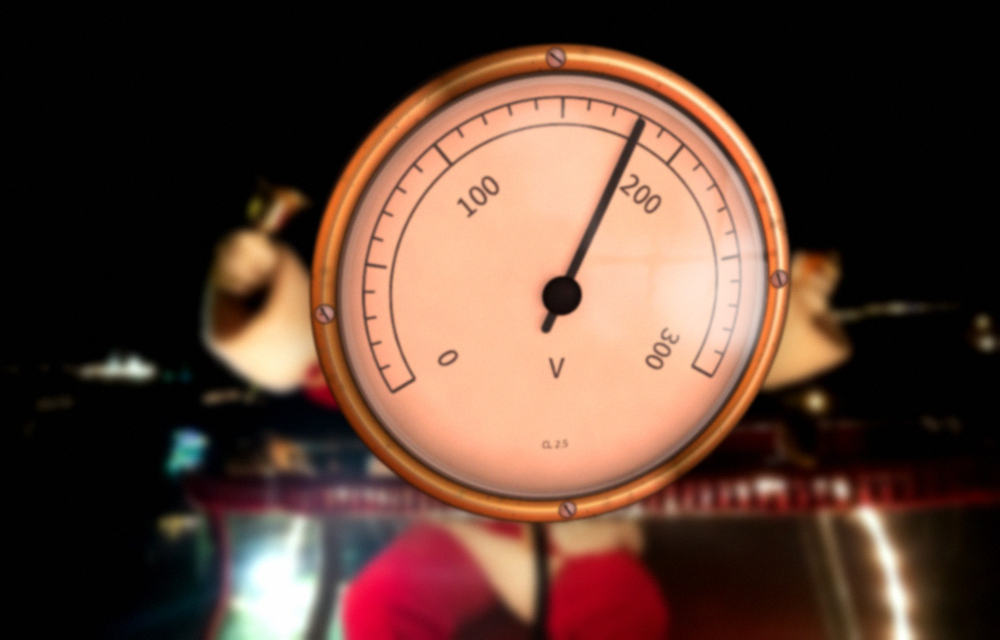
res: 180; V
